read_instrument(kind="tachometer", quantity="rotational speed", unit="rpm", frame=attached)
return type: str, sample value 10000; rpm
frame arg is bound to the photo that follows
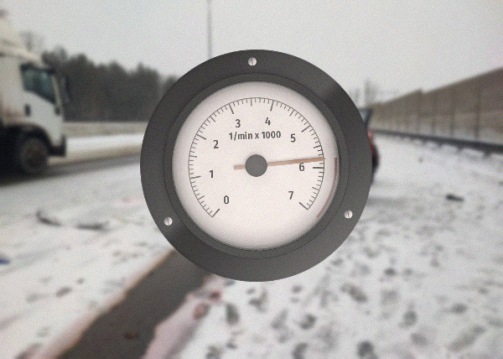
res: 5800; rpm
